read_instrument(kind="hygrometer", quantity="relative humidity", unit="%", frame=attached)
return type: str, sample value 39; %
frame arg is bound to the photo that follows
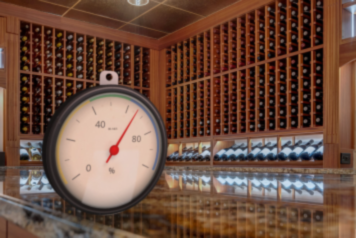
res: 65; %
